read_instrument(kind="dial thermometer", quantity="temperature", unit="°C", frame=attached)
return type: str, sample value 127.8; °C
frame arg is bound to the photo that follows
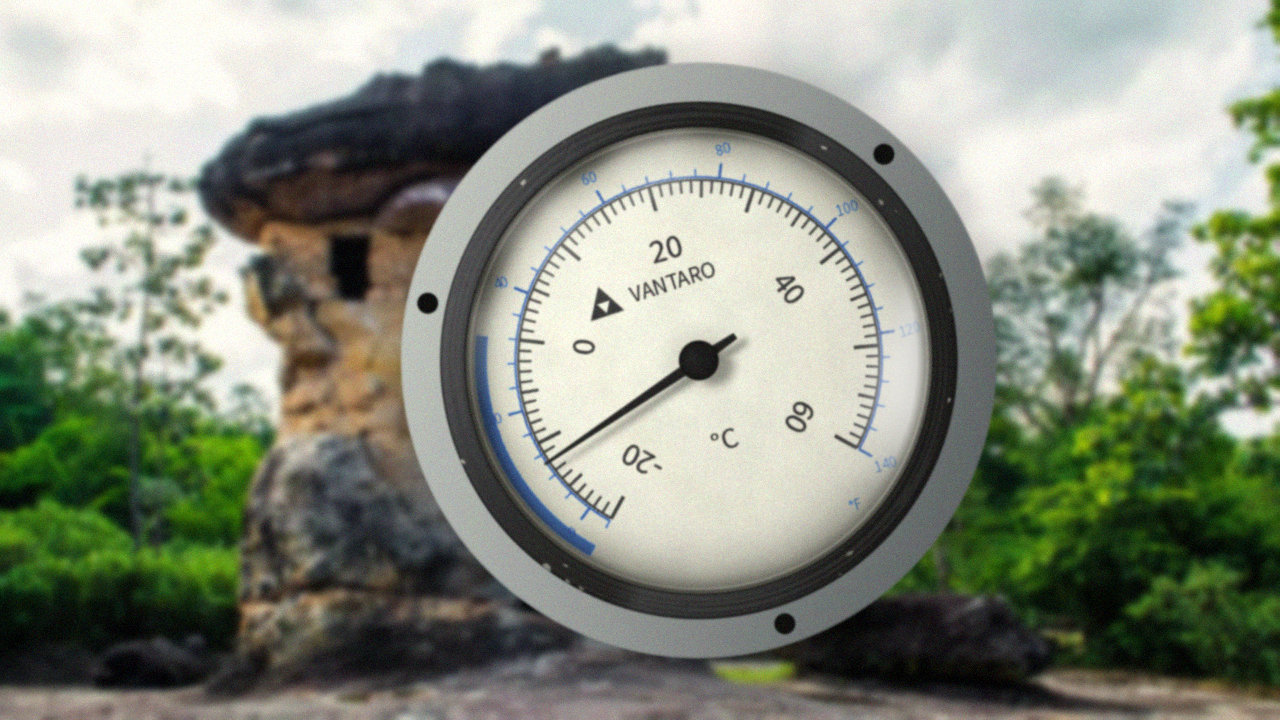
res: -12; °C
